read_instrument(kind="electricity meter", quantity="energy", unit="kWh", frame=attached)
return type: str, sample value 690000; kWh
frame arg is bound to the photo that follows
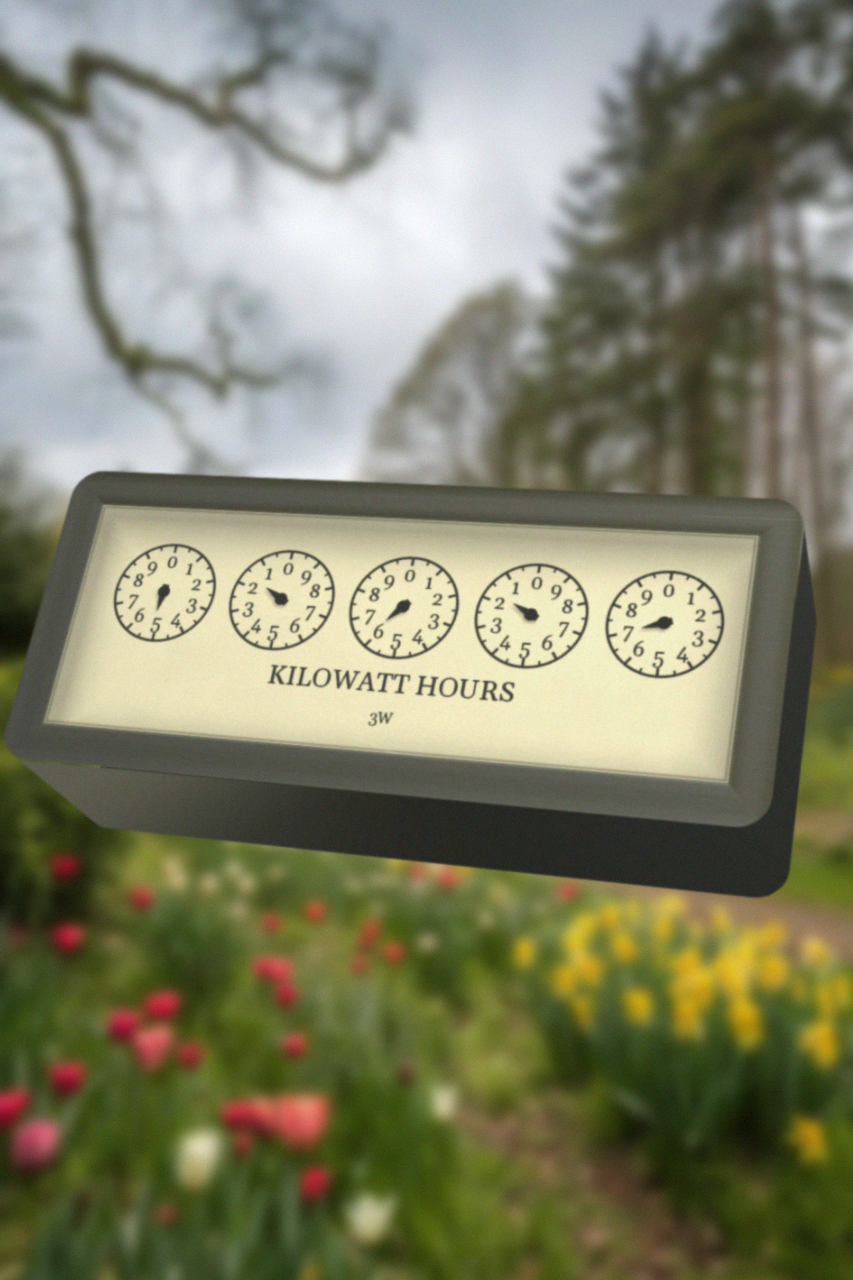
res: 51617; kWh
